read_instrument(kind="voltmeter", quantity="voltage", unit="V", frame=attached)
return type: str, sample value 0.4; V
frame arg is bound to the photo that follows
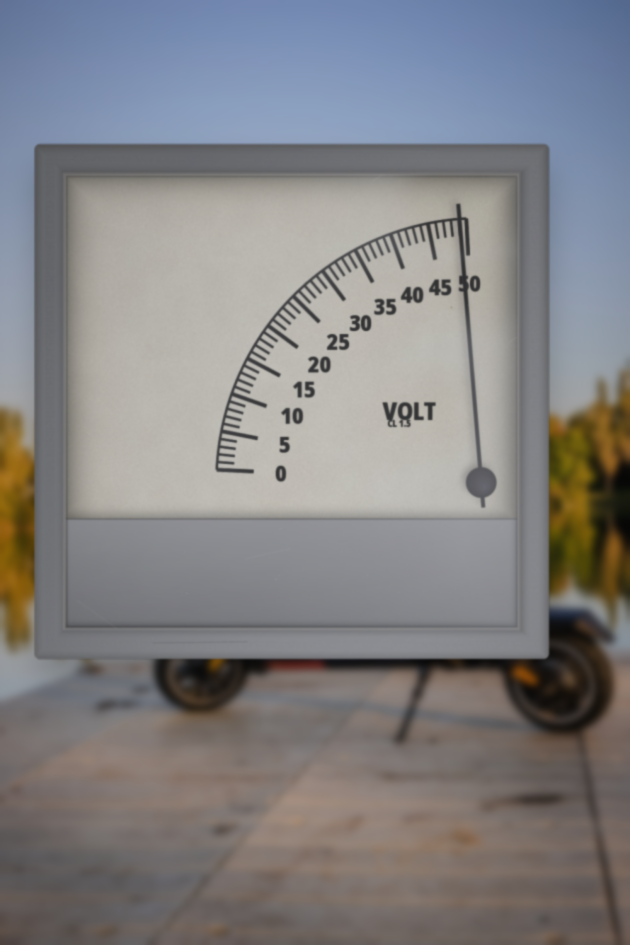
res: 49; V
